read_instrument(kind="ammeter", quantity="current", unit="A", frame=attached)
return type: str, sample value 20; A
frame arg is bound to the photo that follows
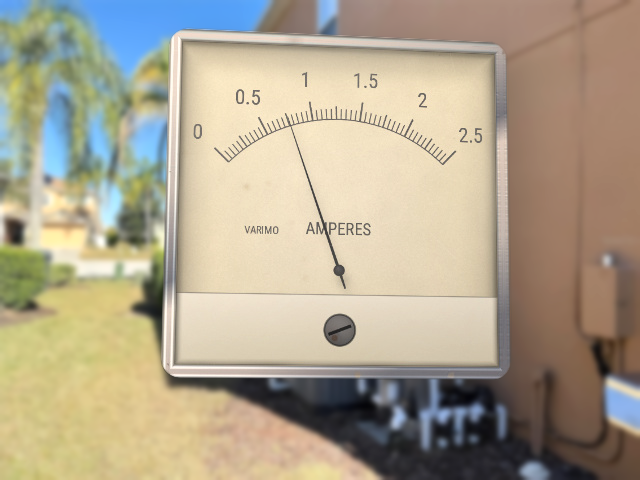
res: 0.75; A
